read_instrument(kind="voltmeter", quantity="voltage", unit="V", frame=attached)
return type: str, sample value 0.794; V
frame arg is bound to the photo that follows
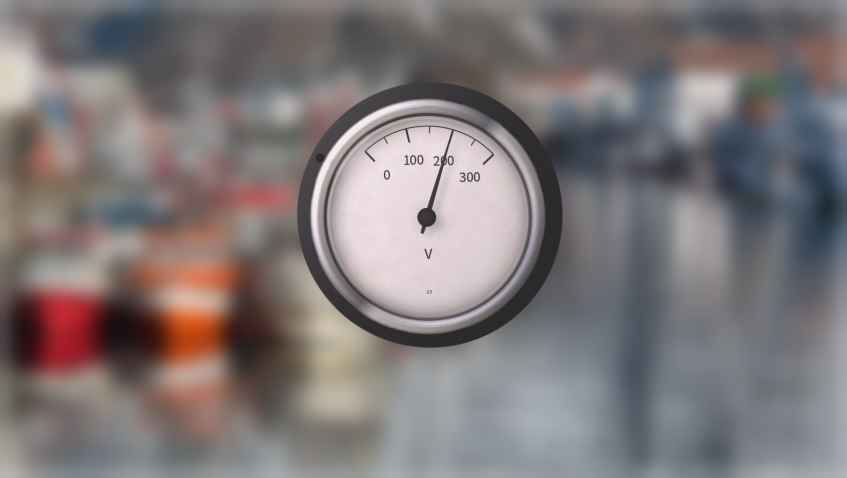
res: 200; V
